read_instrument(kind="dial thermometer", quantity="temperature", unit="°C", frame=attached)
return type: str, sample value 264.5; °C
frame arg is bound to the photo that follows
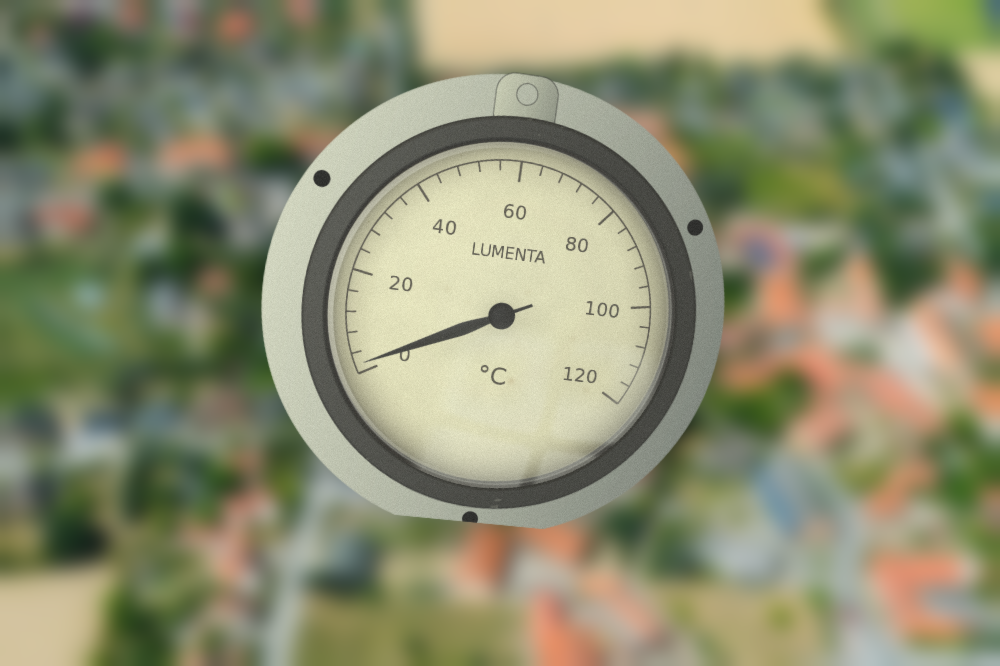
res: 2; °C
